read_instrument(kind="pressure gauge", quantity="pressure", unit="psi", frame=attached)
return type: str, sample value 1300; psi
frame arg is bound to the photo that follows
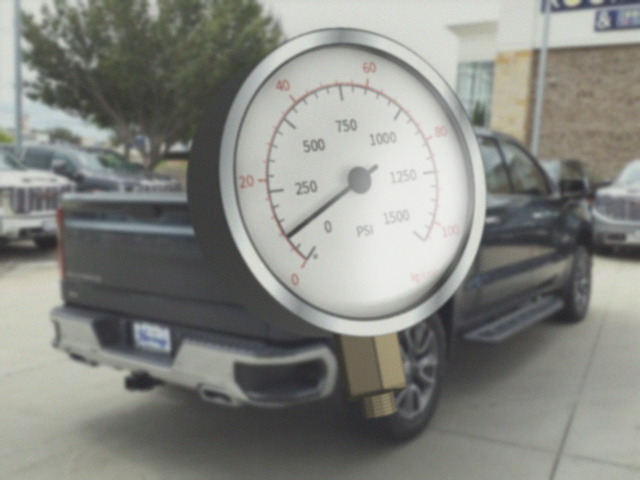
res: 100; psi
